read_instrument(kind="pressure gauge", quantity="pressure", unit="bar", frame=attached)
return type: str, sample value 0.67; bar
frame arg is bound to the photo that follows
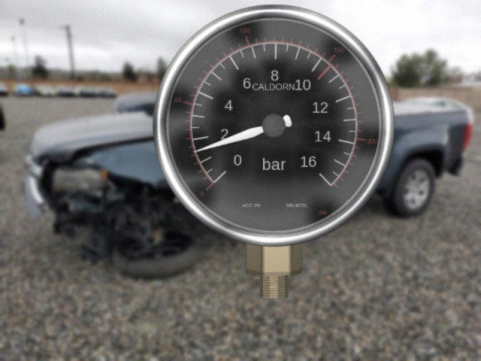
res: 1.5; bar
